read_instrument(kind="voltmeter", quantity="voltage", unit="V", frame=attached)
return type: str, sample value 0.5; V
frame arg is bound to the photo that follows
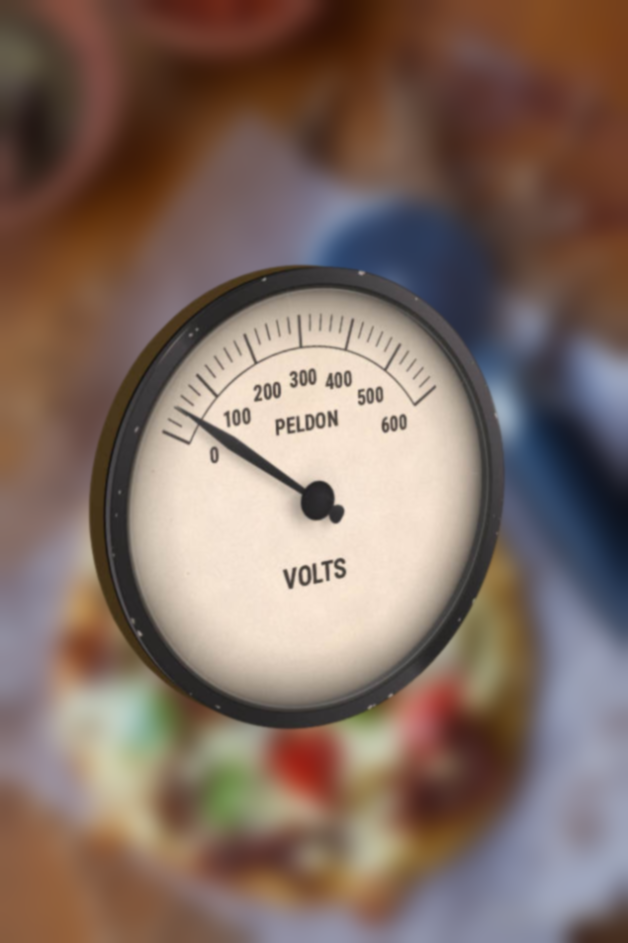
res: 40; V
